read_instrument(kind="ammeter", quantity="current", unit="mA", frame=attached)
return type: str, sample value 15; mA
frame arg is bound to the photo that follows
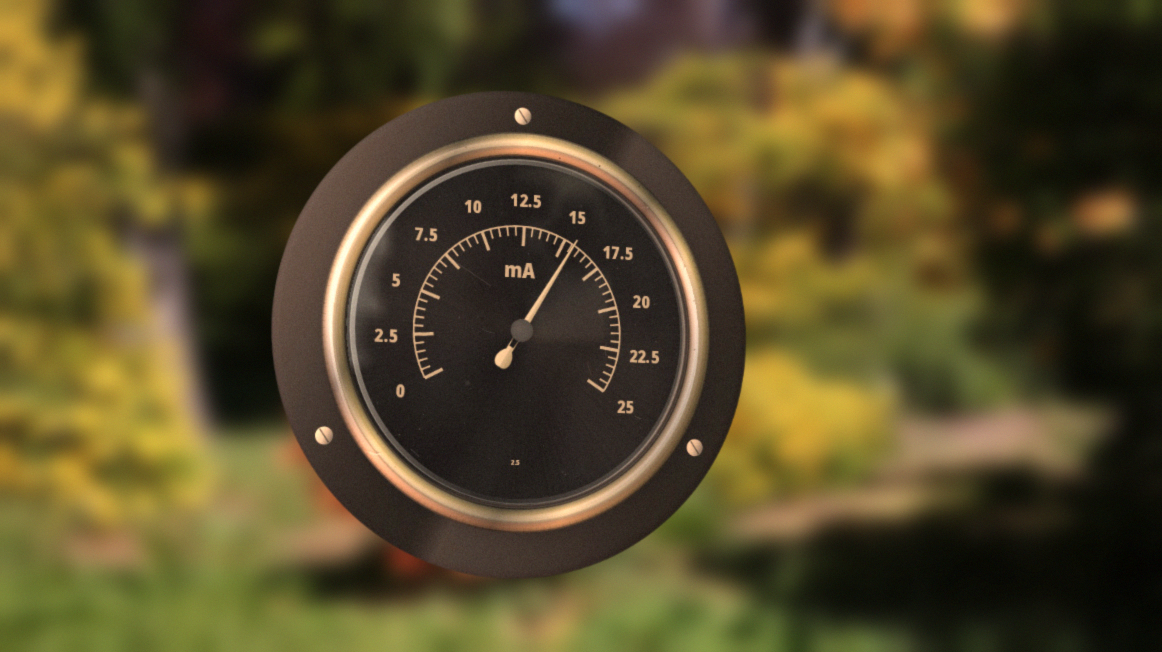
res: 15.5; mA
